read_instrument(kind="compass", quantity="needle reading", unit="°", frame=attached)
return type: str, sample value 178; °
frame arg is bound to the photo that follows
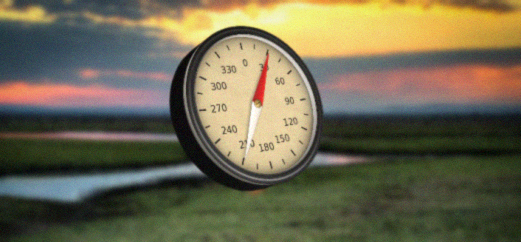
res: 30; °
